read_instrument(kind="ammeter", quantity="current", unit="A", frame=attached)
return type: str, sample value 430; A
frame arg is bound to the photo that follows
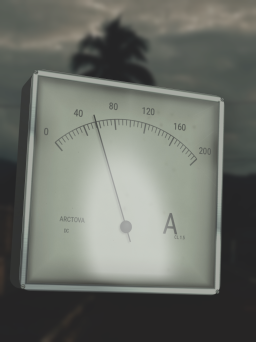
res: 55; A
